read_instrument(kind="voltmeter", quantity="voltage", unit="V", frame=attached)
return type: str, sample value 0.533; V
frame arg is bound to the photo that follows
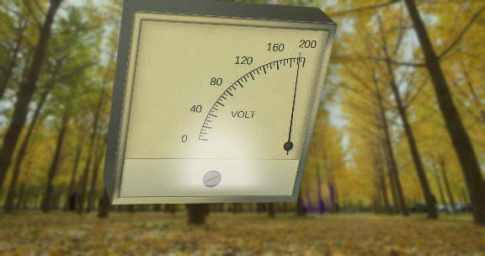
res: 190; V
